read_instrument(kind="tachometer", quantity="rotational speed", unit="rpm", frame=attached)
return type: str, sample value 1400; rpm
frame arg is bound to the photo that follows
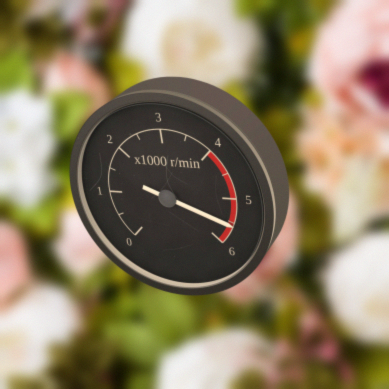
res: 5500; rpm
